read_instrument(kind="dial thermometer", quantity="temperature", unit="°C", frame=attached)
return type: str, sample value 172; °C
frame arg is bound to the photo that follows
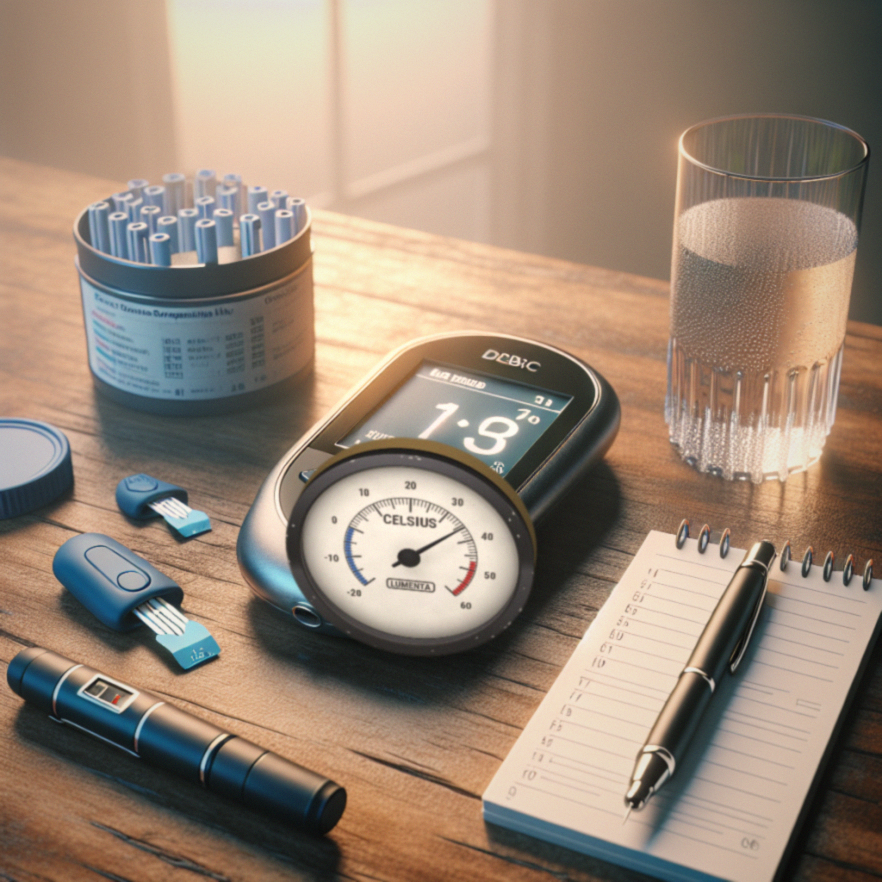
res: 35; °C
